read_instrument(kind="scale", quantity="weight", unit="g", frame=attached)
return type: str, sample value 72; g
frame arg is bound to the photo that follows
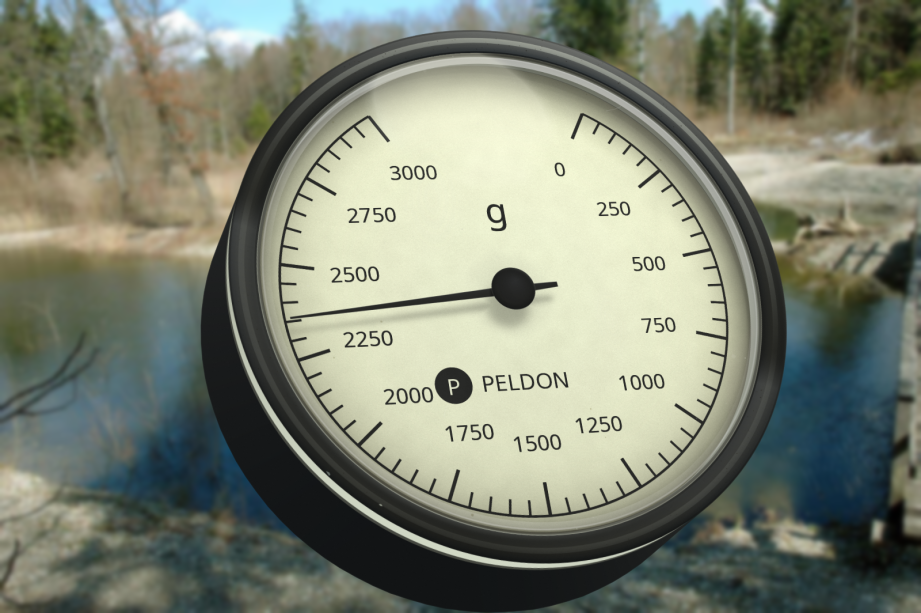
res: 2350; g
